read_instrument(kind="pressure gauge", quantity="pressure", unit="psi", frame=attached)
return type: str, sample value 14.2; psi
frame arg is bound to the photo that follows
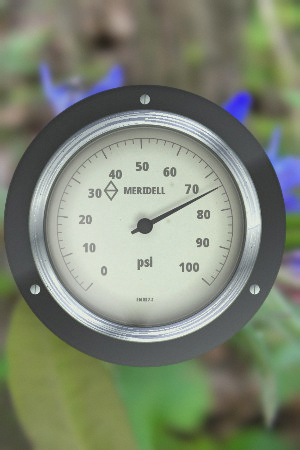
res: 74; psi
